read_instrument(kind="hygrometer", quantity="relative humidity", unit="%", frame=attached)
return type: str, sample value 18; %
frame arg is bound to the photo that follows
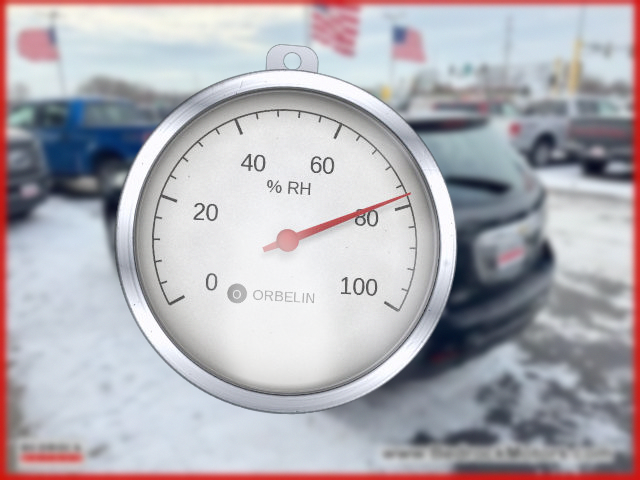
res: 78; %
